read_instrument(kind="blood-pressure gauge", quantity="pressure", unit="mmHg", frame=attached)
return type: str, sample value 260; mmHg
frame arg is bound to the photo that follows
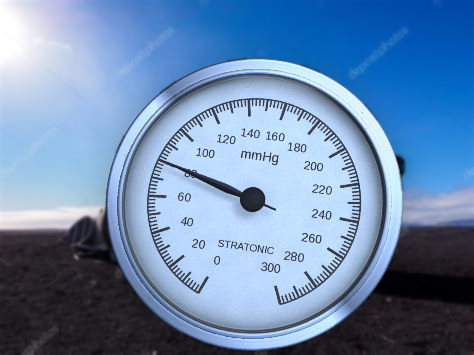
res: 80; mmHg
